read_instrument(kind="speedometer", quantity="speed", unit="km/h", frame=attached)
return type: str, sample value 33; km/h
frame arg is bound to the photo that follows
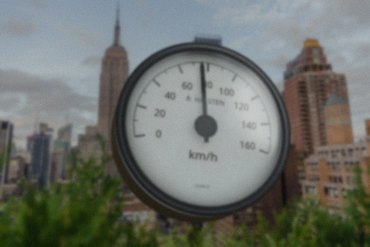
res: 75; km/h
